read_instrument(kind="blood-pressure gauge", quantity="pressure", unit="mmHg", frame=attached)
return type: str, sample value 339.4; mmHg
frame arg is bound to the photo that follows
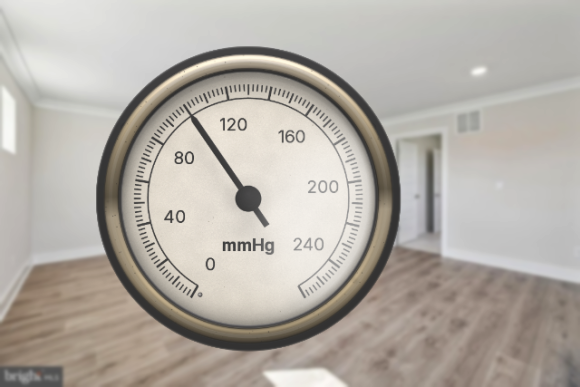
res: 100; mmHg
